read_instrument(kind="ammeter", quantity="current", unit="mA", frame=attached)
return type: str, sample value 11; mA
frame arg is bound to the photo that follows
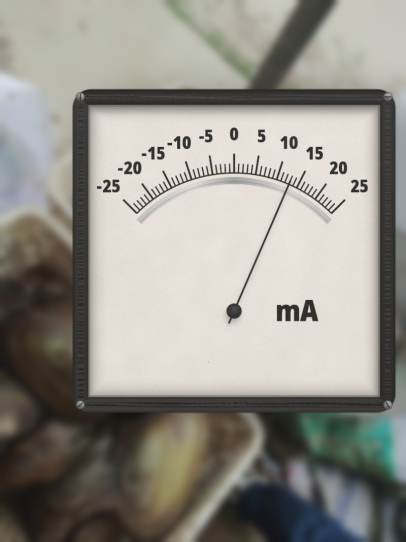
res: 13; mA
